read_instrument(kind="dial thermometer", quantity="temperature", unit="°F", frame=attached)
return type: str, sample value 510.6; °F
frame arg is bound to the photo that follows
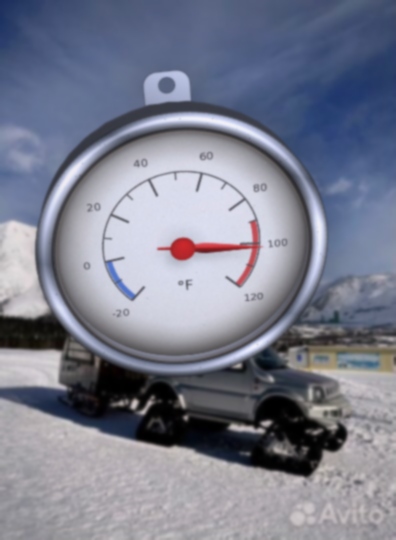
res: 100; °F
